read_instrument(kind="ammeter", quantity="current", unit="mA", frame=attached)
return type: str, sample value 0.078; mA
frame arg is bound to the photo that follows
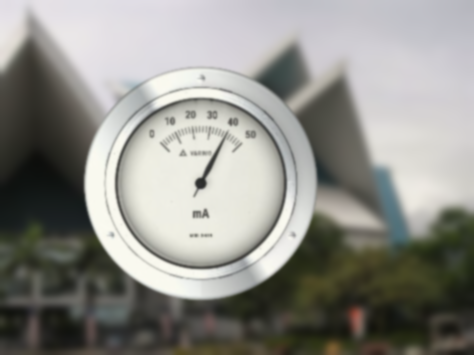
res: 40; mA
